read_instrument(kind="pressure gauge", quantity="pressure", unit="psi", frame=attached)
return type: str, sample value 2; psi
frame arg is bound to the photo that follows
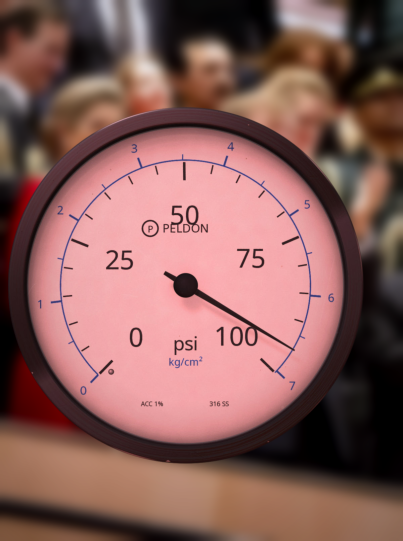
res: 95; psi
